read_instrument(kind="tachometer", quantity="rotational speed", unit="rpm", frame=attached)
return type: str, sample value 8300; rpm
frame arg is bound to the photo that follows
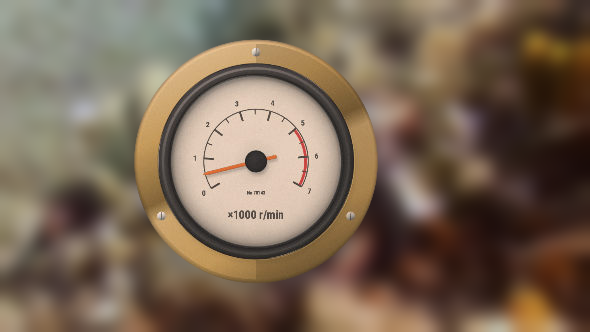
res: 500; rpm
